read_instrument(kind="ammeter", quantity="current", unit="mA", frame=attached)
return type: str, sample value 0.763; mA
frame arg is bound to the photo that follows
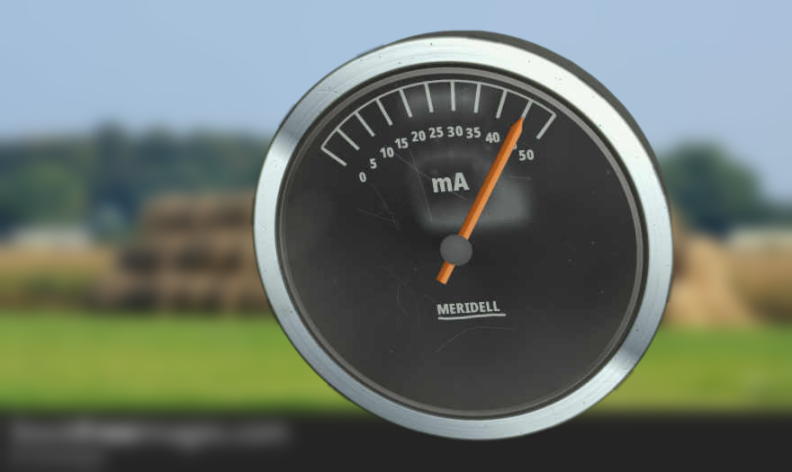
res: 45; mA
